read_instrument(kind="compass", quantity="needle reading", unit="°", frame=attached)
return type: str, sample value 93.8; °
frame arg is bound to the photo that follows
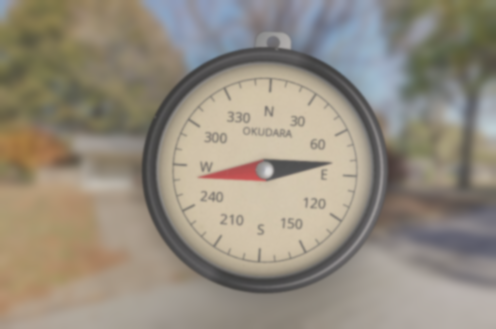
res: 260; °
